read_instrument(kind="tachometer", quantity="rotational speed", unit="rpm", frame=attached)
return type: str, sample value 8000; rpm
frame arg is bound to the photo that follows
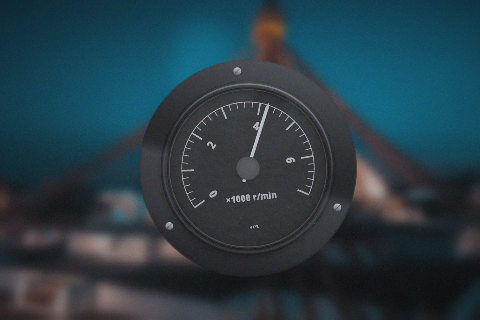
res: 4200; rpm
